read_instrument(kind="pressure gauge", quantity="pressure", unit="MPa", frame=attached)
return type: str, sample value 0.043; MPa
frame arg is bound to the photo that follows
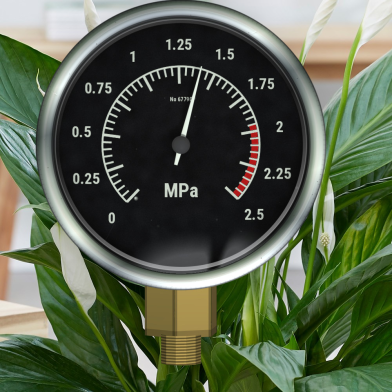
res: 1.4; MPa
